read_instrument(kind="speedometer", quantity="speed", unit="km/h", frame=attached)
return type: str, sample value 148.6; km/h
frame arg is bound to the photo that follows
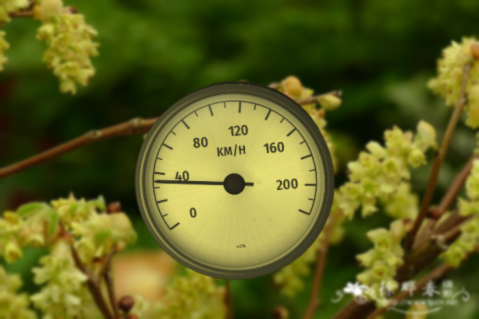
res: 35; km/h
